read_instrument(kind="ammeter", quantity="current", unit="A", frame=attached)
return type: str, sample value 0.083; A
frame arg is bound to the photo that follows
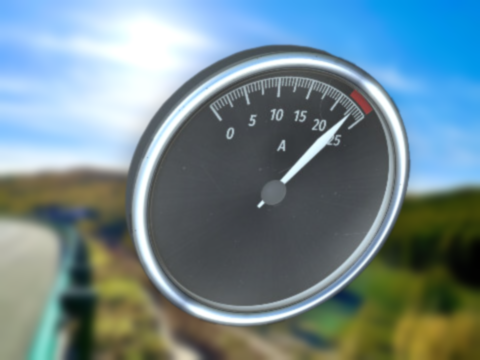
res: 22.5; A
